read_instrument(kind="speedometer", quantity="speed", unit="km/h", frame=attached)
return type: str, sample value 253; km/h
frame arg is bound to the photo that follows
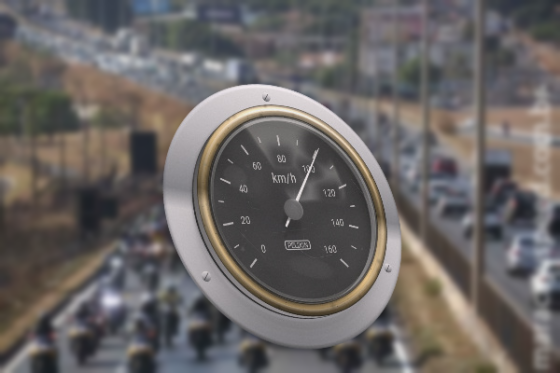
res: 100; km/h
